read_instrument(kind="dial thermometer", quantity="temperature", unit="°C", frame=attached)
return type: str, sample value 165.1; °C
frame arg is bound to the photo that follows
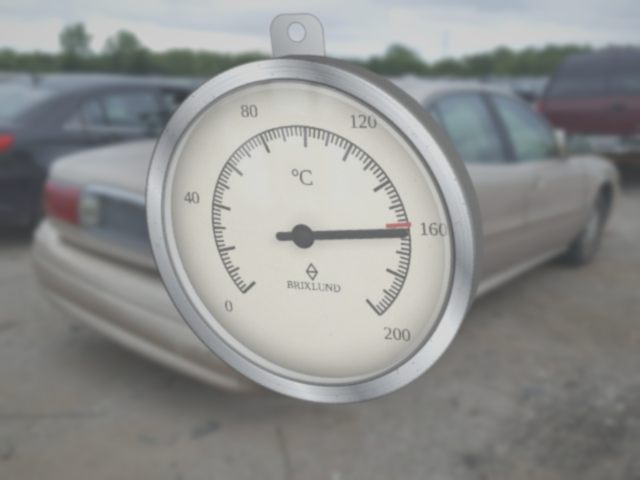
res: 160; °C
